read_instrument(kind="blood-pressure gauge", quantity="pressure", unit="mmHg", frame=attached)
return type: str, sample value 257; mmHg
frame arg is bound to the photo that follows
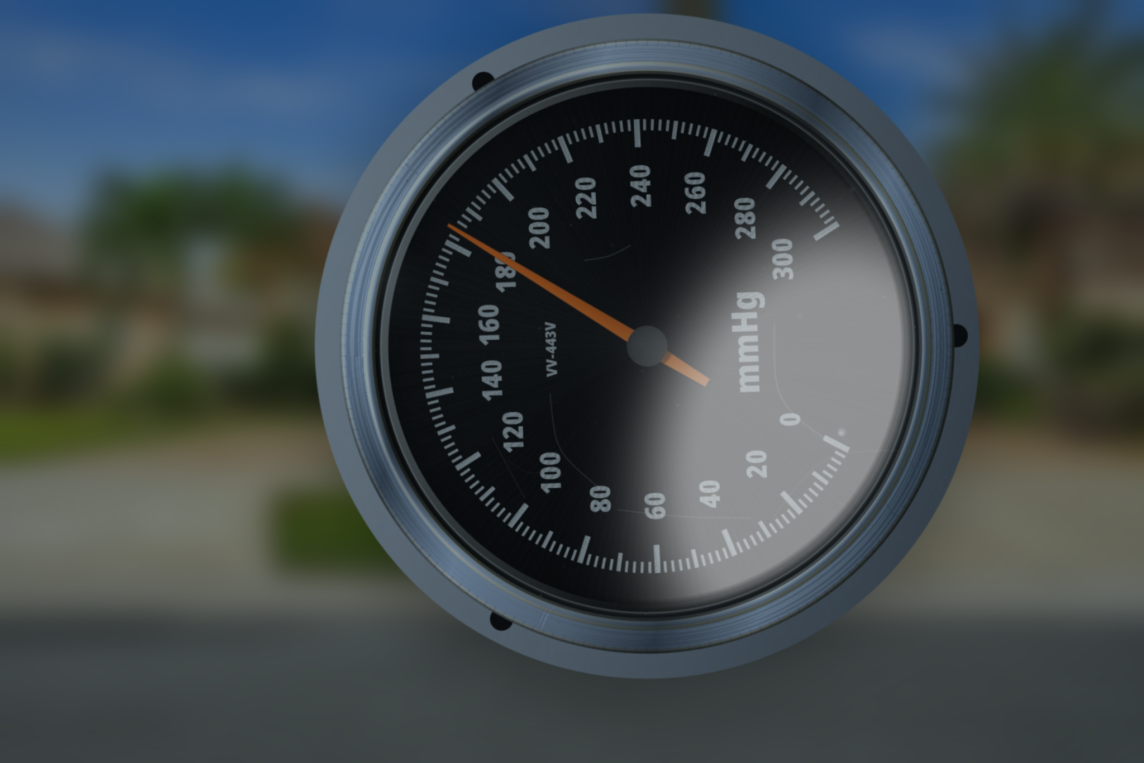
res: 184; mmHg
